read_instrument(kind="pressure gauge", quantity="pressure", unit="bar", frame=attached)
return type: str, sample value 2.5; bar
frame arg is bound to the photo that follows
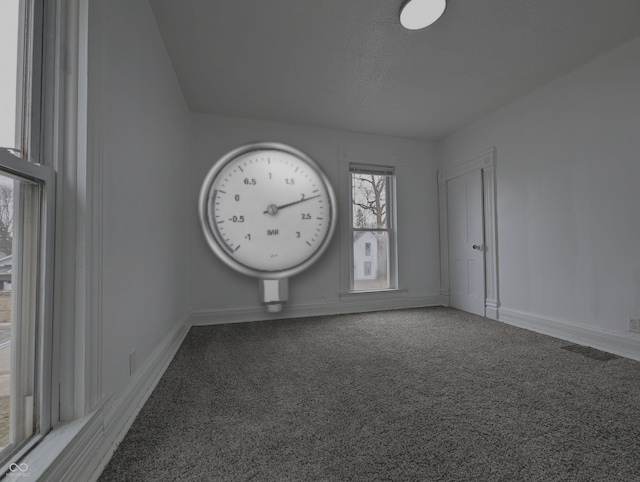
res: 2.1; bar
